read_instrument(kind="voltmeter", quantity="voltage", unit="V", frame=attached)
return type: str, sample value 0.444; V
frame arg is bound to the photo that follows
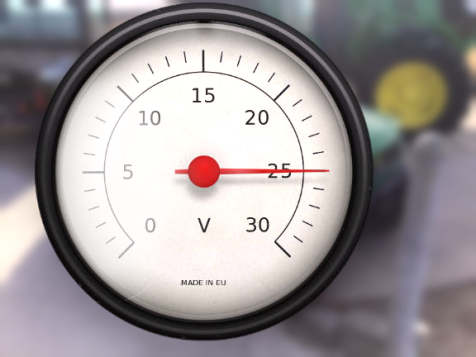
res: 25; V
